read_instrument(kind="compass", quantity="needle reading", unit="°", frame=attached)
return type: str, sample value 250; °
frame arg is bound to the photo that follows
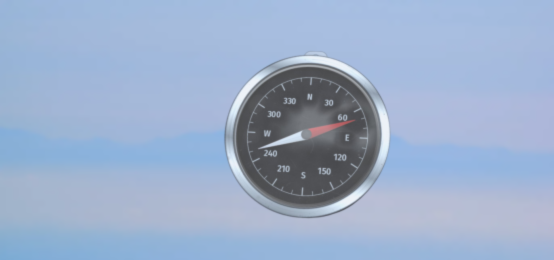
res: 70; °
